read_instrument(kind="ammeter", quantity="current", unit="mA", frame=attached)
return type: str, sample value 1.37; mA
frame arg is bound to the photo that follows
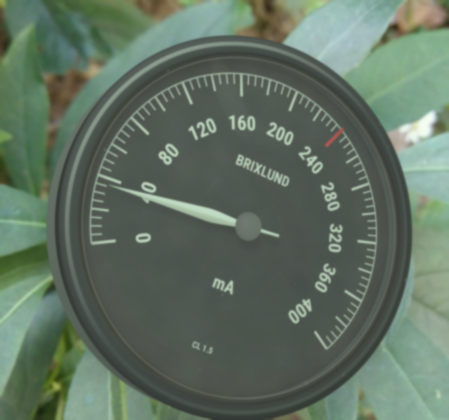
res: 35; mA
